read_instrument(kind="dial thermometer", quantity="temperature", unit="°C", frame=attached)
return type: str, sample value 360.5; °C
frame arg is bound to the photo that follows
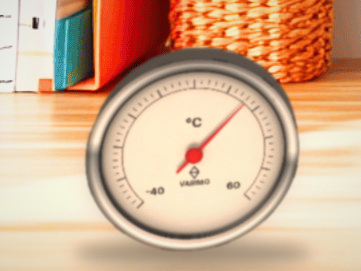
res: 26; °C
